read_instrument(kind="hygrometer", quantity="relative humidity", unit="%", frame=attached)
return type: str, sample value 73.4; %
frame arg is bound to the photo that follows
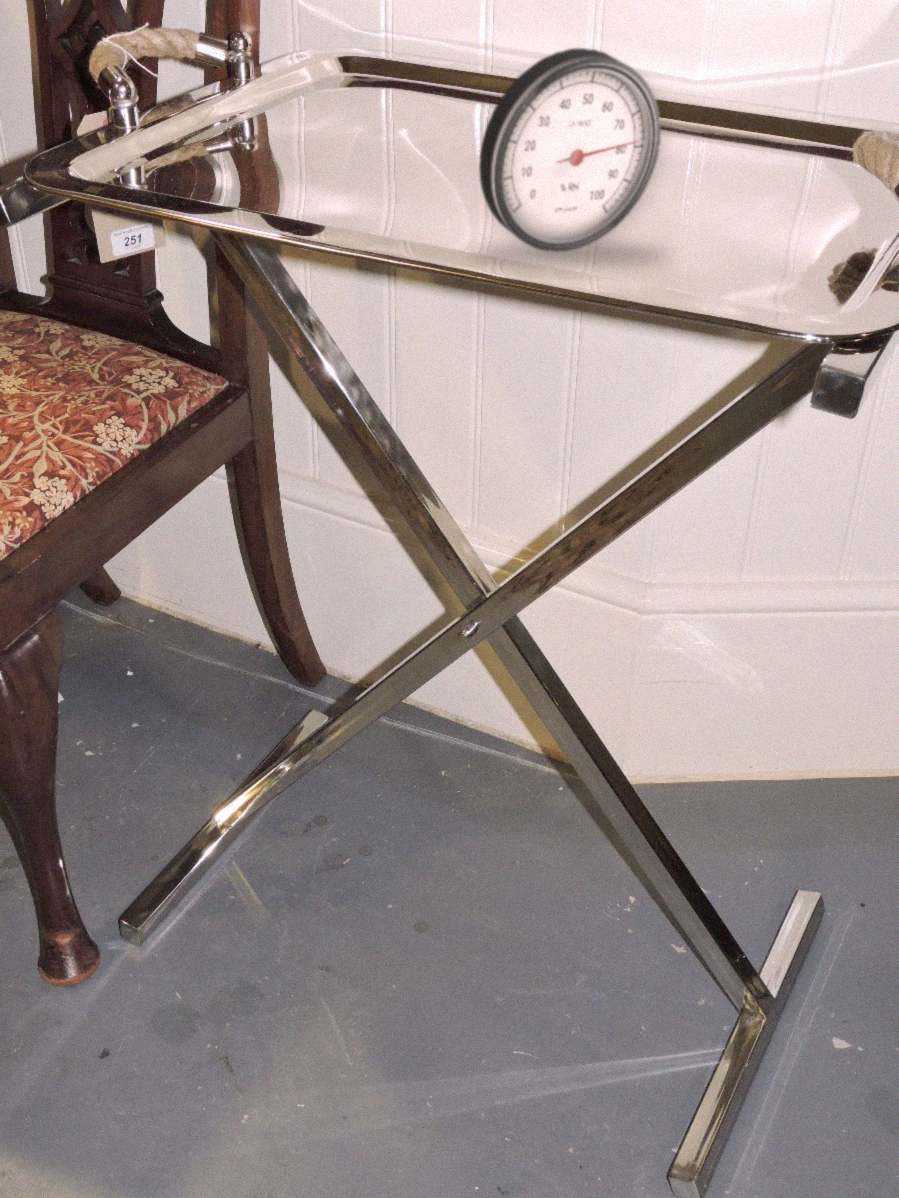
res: 78; %
